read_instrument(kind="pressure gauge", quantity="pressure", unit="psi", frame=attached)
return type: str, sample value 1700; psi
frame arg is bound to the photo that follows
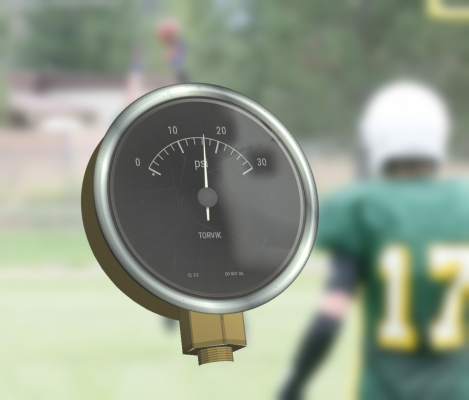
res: 16; psi
